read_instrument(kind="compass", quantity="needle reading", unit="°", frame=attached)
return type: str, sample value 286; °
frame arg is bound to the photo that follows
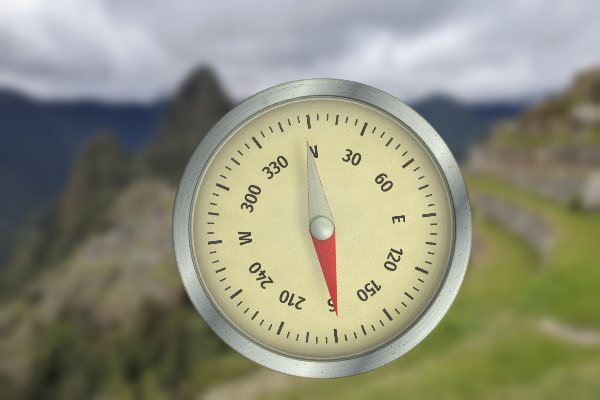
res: 177.5; °
